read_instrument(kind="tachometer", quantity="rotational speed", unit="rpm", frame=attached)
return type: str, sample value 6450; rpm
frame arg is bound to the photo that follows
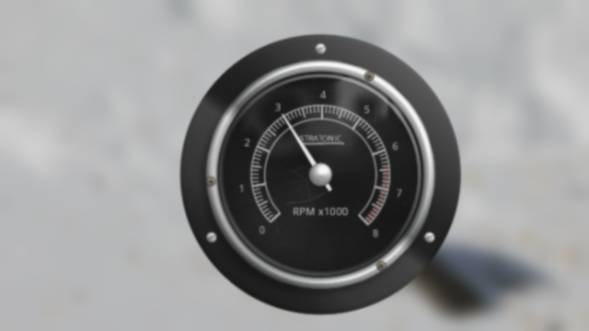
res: 3000; rpm
